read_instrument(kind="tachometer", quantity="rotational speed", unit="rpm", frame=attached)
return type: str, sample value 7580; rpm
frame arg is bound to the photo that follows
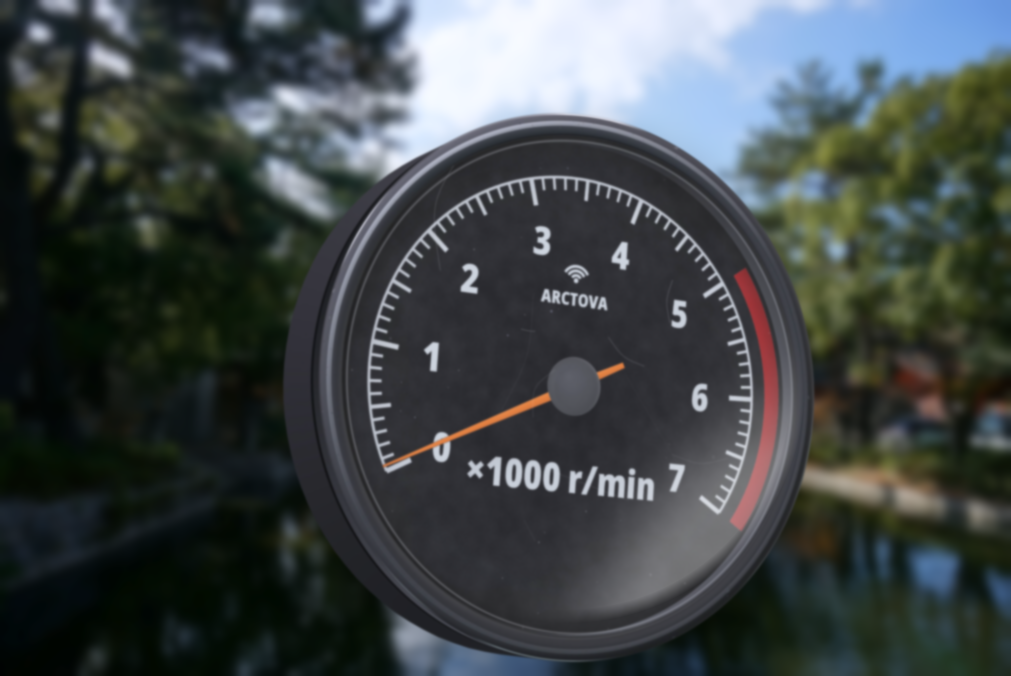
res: 50; rpm
